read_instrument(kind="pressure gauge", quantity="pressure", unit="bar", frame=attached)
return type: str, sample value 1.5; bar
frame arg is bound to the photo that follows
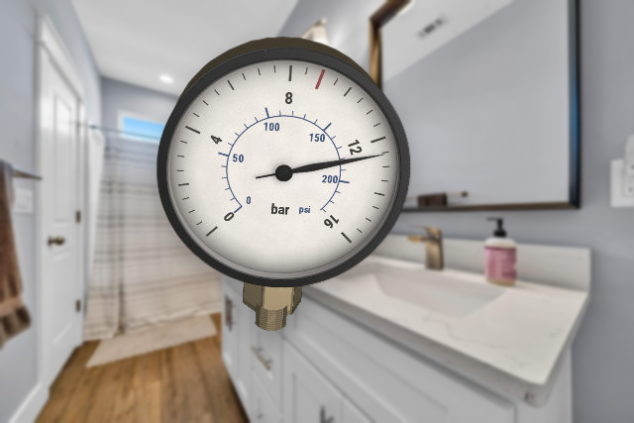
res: 12.5; bar
